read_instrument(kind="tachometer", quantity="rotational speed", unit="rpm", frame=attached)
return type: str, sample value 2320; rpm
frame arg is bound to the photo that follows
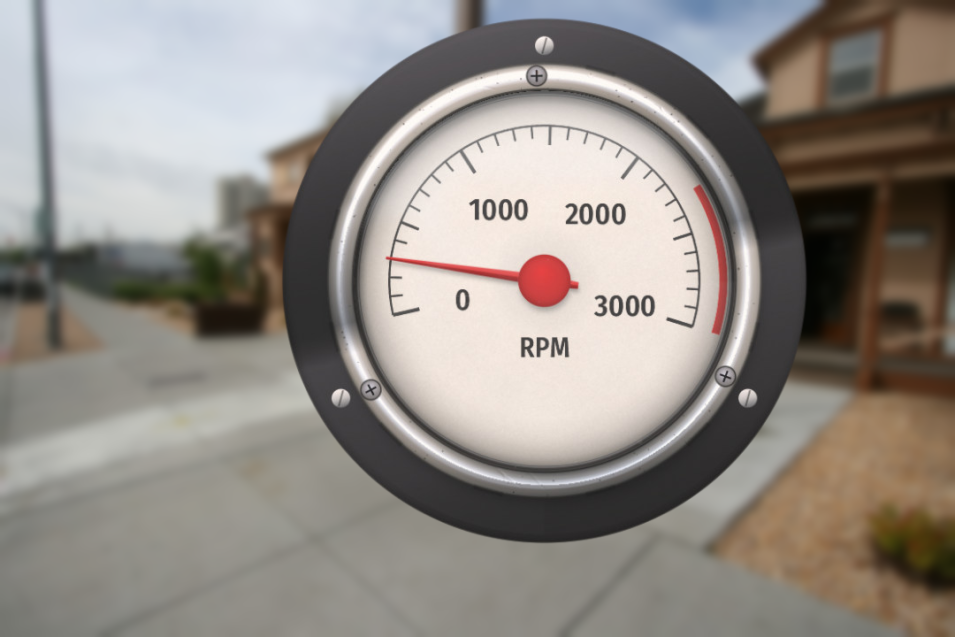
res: 300; rpm
